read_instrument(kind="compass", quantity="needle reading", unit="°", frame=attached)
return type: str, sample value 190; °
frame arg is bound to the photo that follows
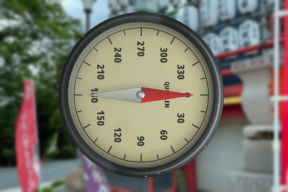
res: 0; °
